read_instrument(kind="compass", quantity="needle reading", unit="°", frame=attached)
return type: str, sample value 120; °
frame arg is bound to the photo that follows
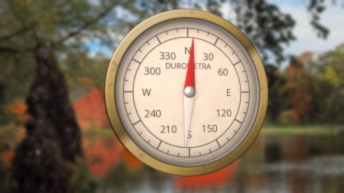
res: 5; °
